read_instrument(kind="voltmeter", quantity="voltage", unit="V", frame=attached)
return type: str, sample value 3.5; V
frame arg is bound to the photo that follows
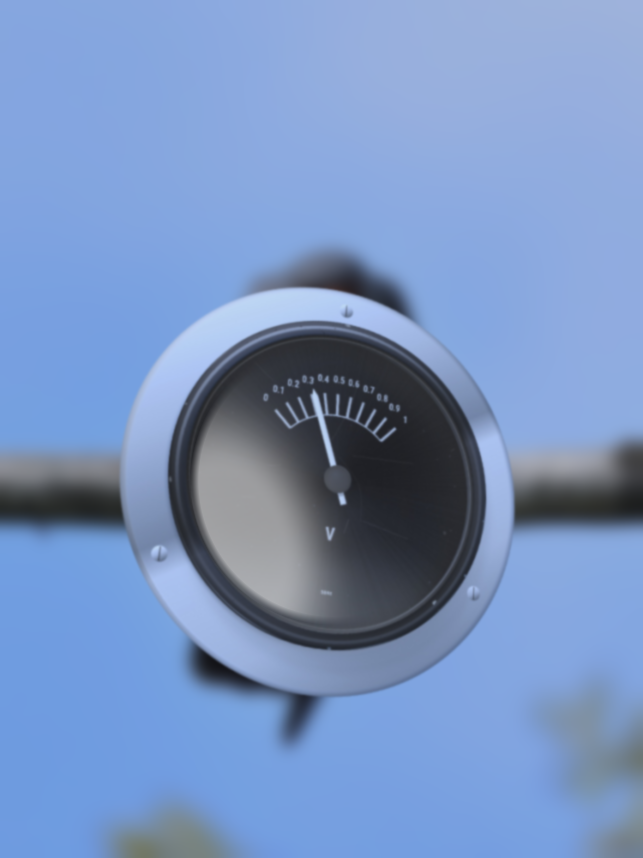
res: 0.3; V
